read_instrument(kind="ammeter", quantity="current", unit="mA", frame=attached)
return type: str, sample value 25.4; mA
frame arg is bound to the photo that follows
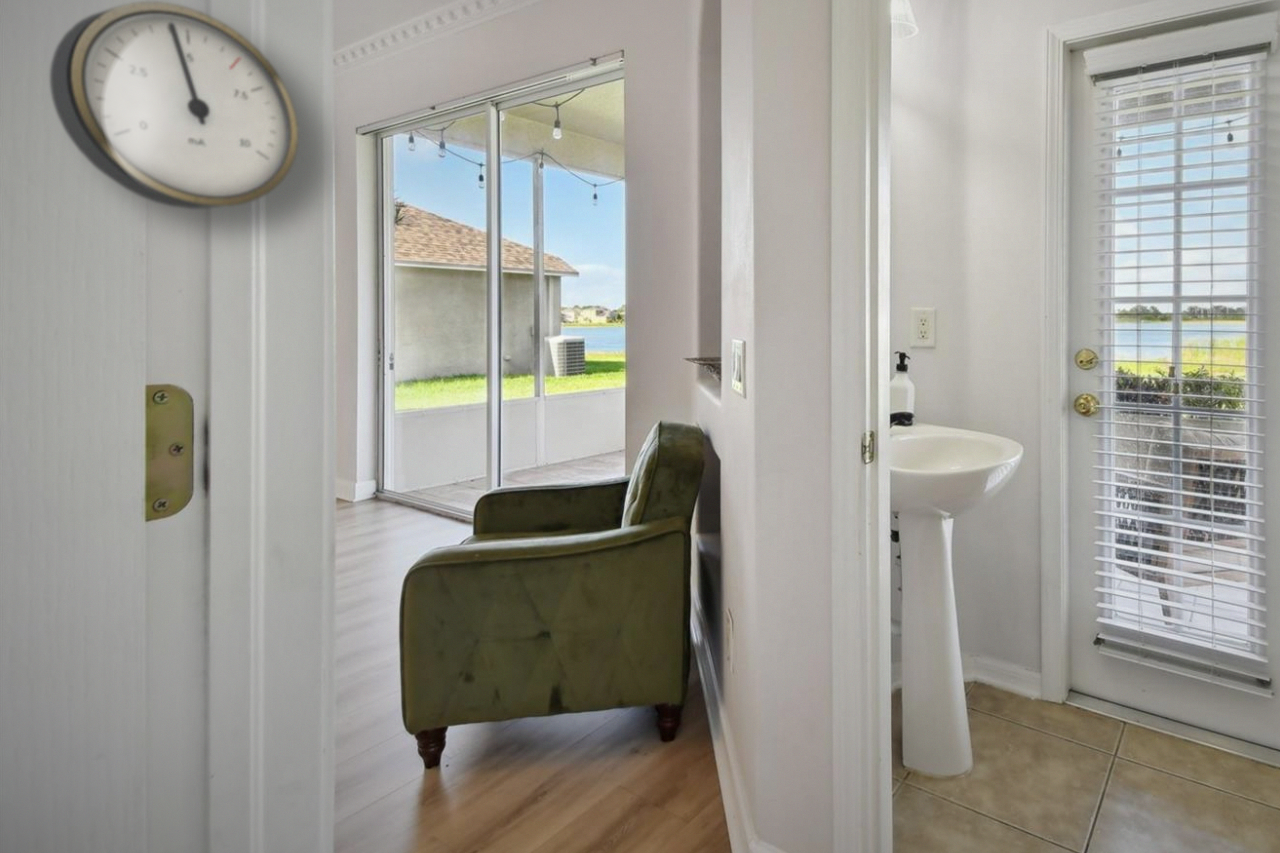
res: 4.5; mA
